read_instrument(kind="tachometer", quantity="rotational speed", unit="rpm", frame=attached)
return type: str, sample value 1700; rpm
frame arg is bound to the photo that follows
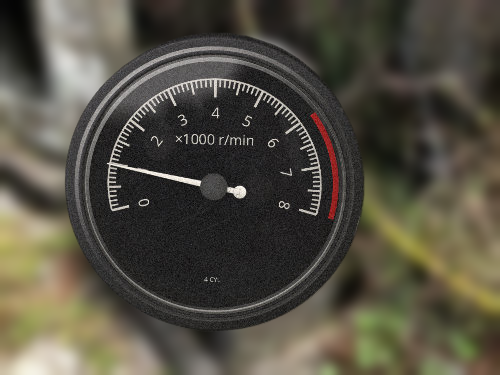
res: 1000; rpm
